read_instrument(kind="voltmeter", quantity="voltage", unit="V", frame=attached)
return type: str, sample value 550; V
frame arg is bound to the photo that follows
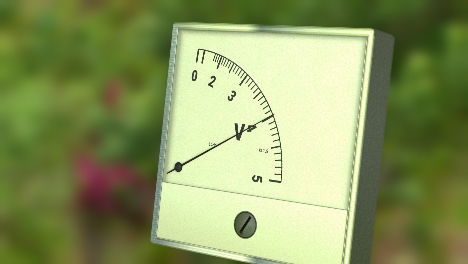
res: 4; V
